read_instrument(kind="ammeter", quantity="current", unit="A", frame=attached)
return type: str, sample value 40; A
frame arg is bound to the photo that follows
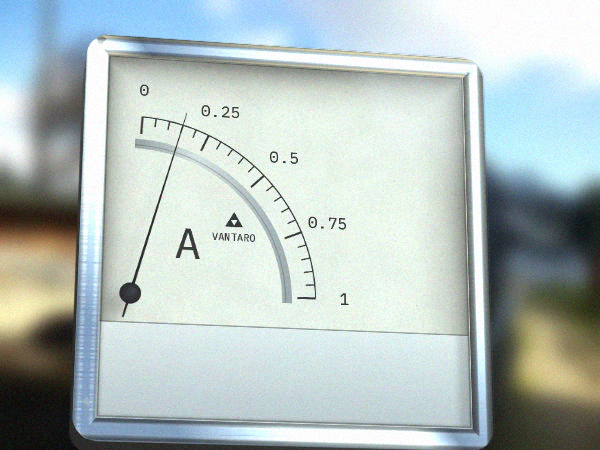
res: 0.15; A
